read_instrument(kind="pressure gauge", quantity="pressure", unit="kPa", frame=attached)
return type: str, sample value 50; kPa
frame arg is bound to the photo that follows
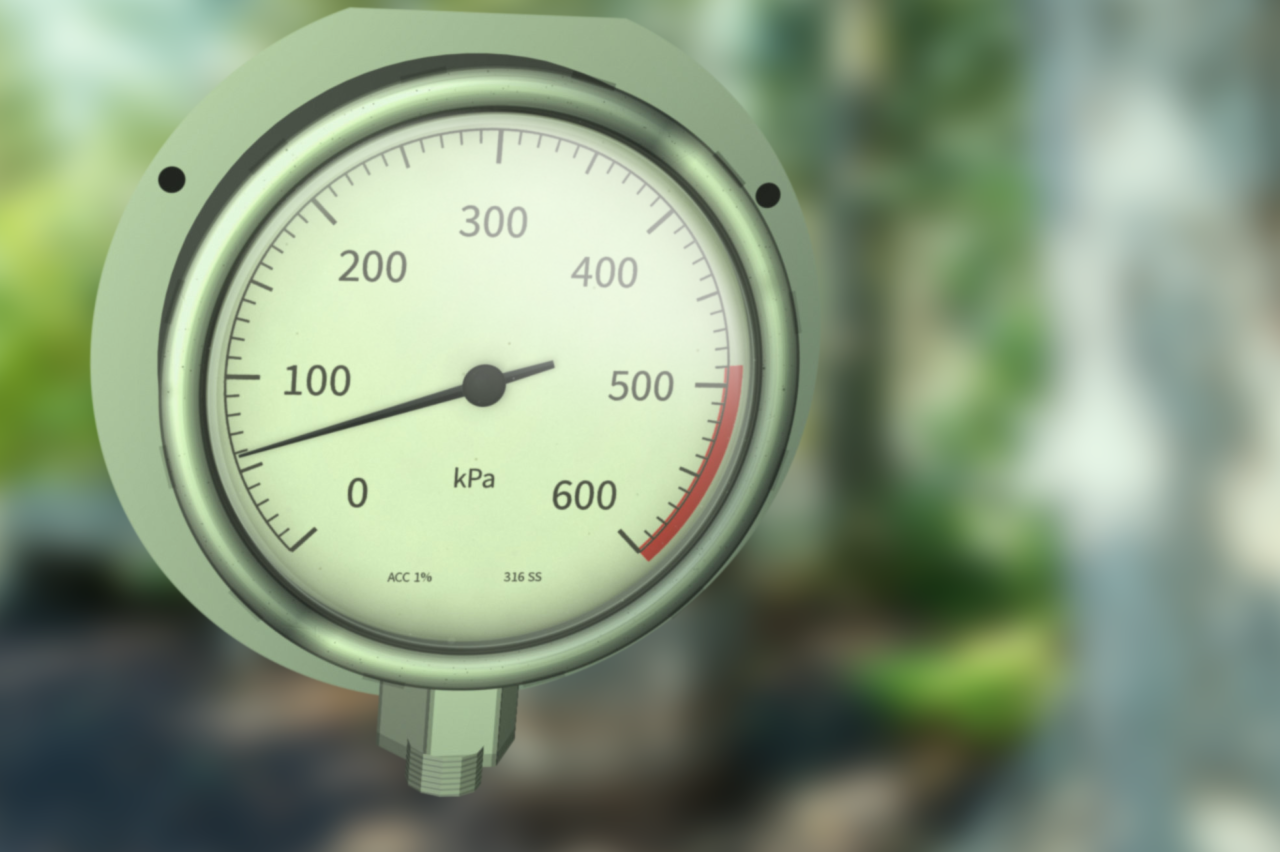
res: 60; kPa
